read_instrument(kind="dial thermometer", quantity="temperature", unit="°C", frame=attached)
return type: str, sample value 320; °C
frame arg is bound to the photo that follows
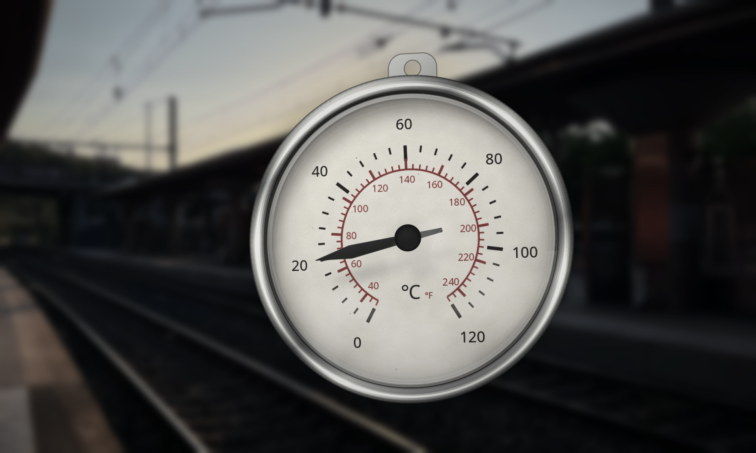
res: 20; °C
